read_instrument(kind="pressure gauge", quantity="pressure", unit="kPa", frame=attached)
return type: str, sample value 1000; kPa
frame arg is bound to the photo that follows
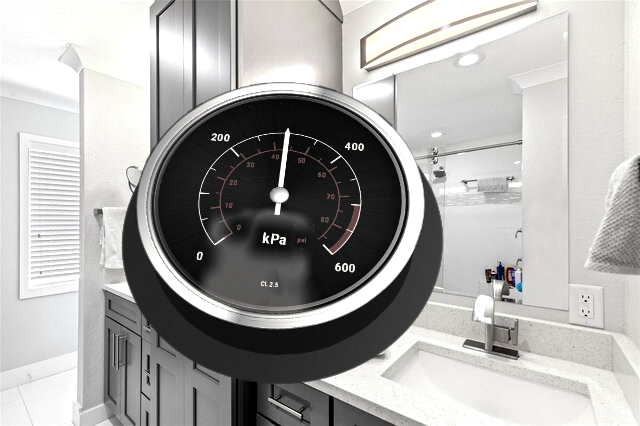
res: 300; kPa
